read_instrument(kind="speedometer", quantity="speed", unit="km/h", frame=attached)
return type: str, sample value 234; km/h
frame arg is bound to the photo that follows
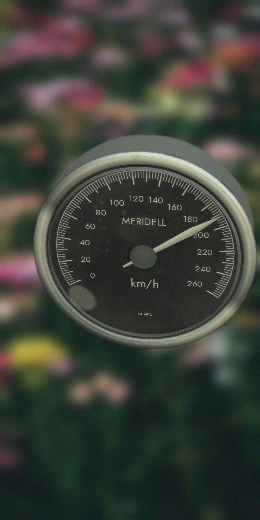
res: 190; km/h
